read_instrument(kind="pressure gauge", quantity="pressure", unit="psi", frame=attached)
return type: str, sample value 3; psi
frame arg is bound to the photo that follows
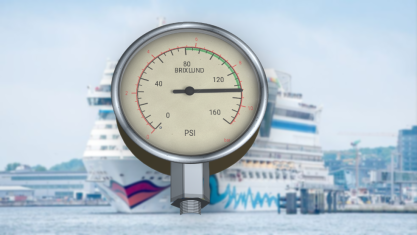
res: 135; psi
